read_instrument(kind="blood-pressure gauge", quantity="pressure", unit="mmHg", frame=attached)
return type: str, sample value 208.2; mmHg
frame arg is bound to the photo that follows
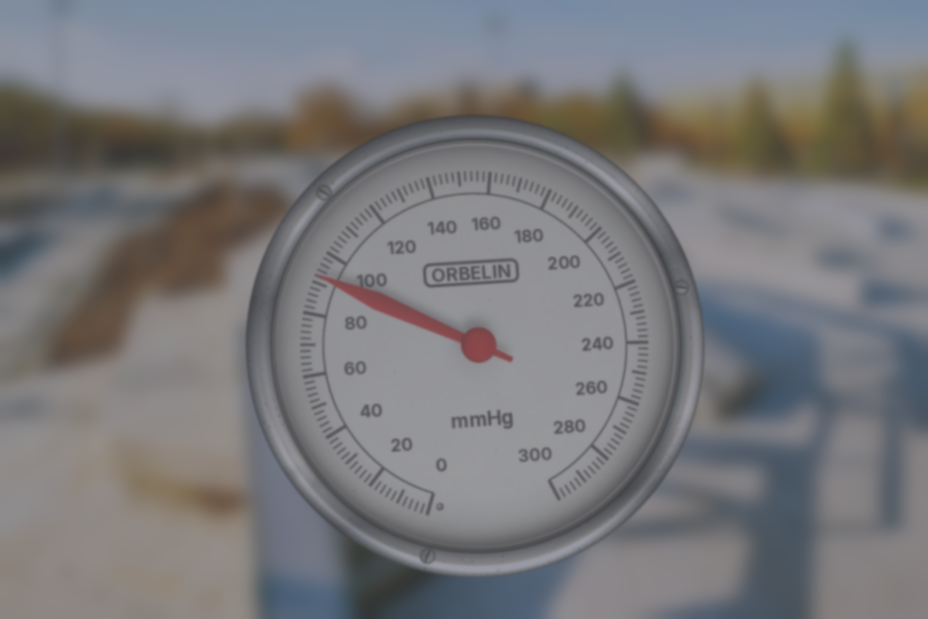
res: 92; mmHg
